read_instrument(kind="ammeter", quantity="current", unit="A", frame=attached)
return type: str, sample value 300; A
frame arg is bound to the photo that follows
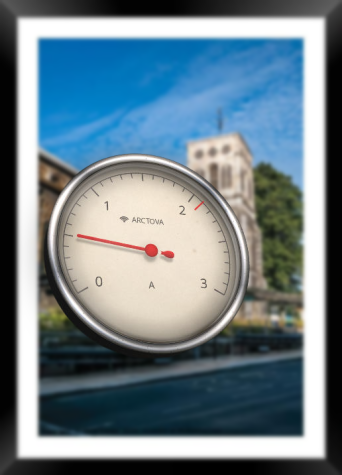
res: 0.5; A
